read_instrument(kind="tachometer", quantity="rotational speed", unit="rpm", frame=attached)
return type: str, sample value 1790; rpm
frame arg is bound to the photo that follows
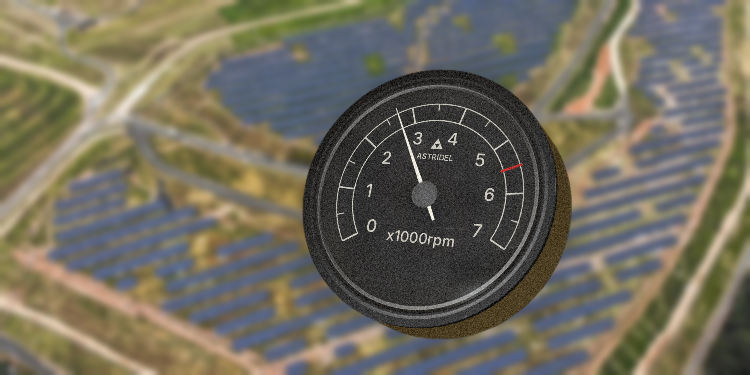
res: 2750; rpm
